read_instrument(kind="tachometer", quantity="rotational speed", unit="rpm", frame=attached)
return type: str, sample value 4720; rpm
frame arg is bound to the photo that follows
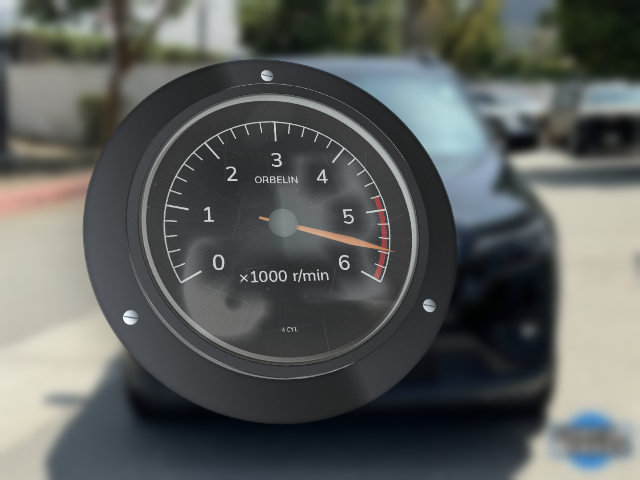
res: 5600; rpm
